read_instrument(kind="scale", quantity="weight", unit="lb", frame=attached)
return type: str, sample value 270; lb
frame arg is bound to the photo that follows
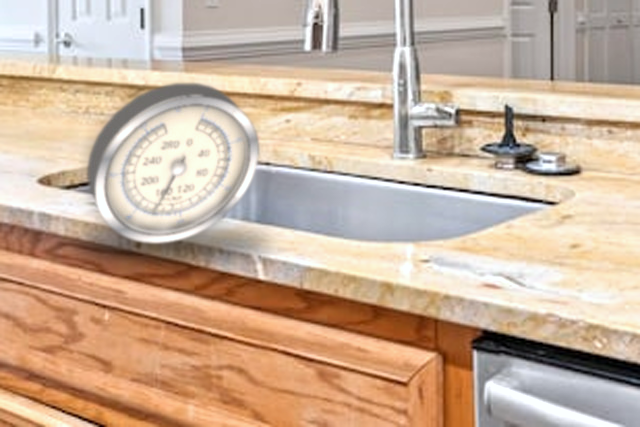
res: 160; lb
